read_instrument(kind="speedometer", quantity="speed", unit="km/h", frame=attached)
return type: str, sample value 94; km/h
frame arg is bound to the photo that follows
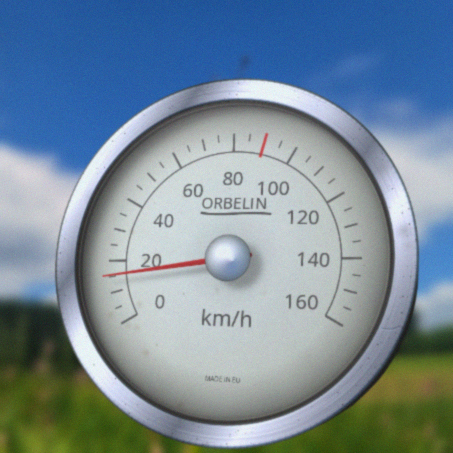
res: 15; km/h
